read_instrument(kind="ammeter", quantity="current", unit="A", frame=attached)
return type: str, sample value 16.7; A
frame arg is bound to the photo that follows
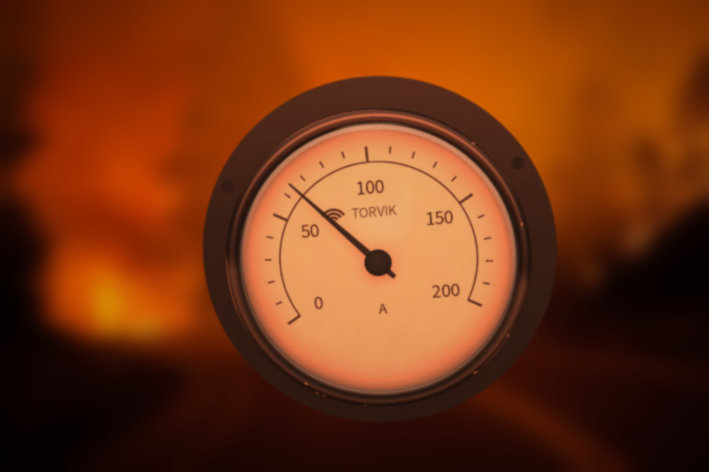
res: 65; A
